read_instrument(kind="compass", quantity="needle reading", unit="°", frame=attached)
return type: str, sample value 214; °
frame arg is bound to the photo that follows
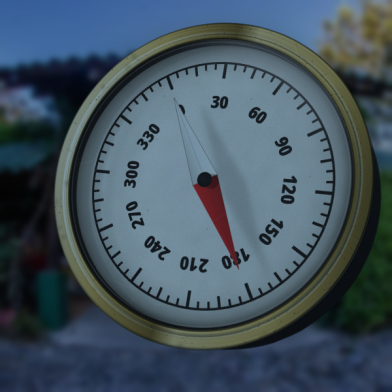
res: 180; °
